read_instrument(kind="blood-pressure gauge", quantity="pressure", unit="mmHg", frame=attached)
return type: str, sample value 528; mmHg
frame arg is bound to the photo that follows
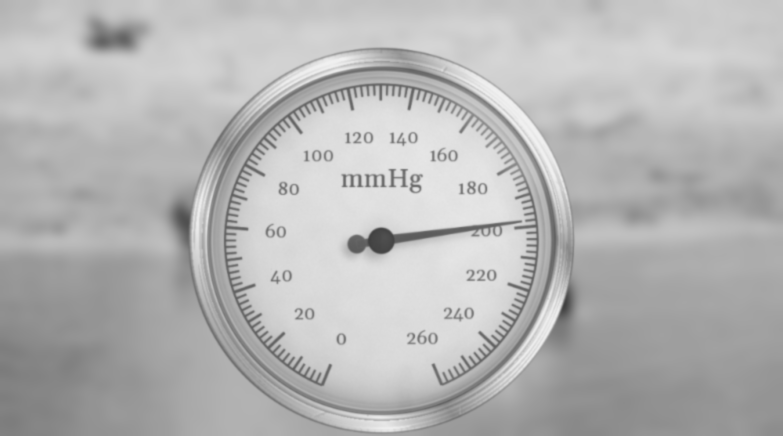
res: 198; mmHg
